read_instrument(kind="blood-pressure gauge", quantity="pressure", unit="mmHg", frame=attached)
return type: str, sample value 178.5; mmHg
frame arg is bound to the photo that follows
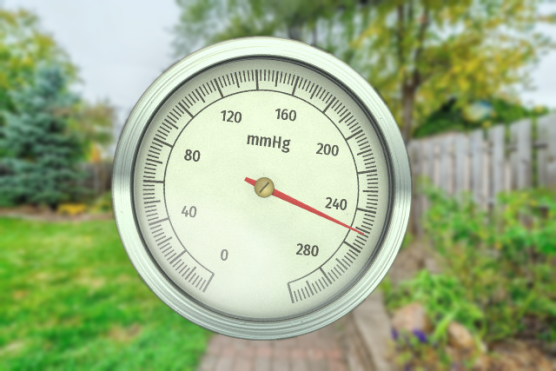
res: 252; mmHg
